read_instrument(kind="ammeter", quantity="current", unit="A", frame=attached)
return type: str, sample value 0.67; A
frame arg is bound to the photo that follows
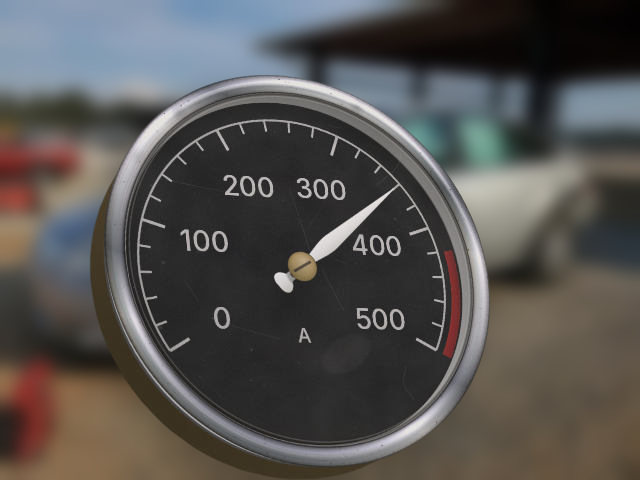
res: 360; A
